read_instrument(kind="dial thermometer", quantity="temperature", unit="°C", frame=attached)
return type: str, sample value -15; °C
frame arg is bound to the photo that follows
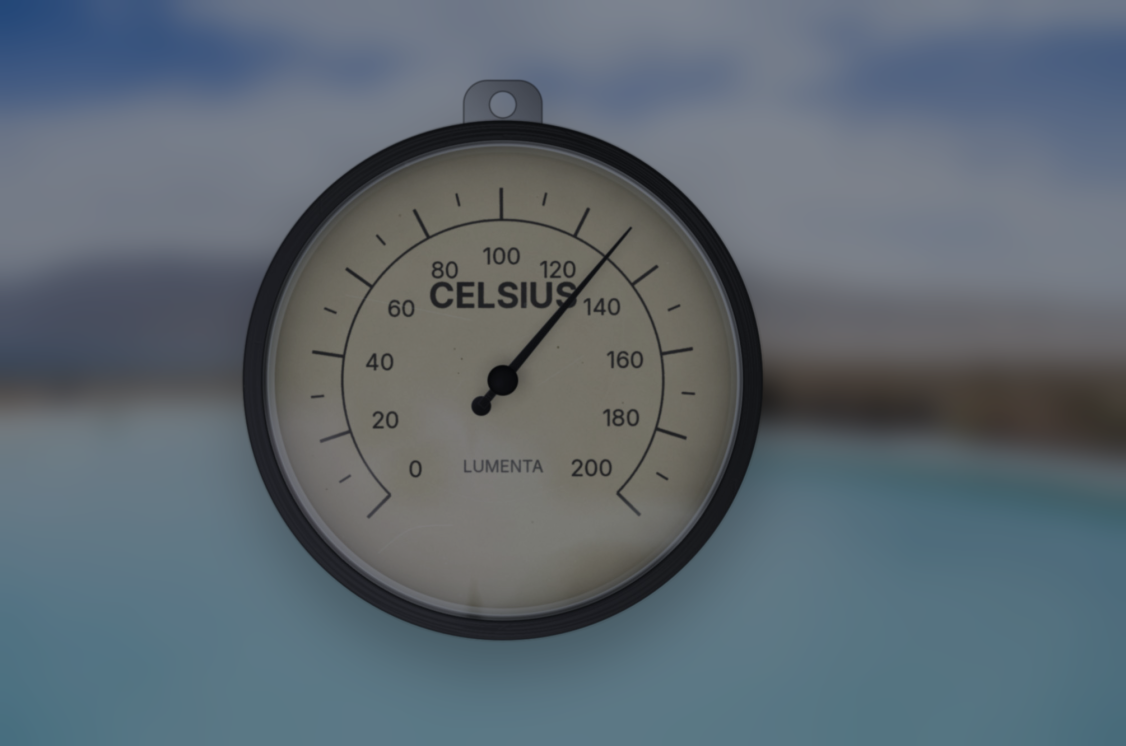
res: 130; °C
